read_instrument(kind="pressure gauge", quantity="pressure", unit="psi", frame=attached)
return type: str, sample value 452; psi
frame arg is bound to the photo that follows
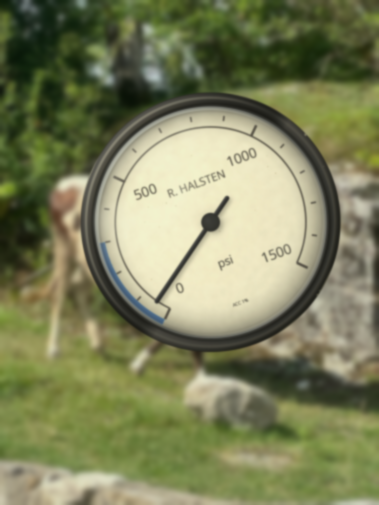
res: 50; psi
